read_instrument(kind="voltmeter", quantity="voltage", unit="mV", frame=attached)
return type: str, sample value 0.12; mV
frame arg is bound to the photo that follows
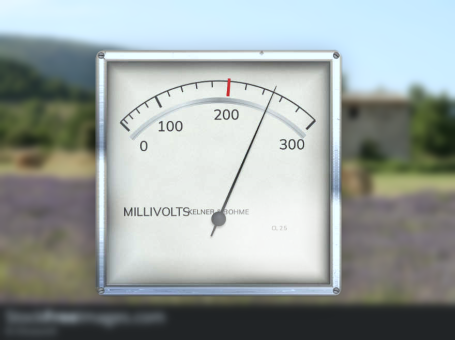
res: 250; mV
